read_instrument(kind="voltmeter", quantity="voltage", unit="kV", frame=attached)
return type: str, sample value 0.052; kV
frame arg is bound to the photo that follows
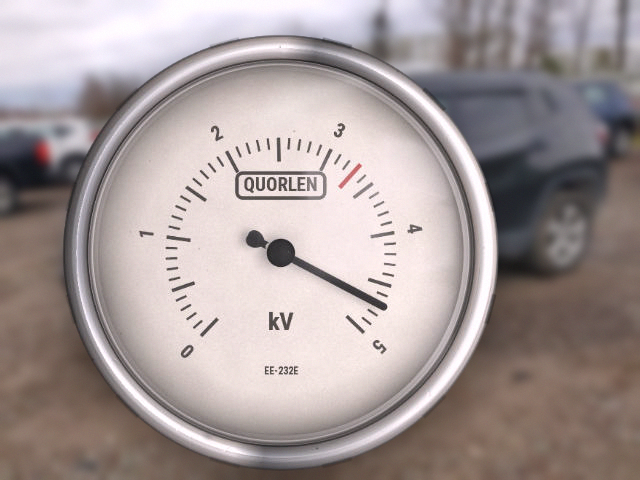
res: 4.7; kV
